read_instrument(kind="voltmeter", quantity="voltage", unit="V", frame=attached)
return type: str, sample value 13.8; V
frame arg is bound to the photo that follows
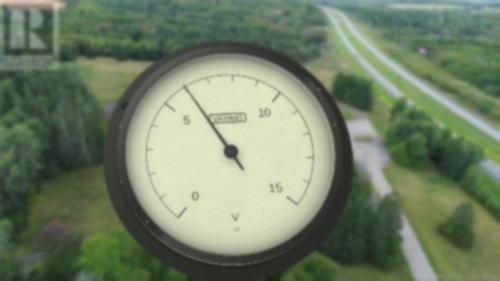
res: 6; V
